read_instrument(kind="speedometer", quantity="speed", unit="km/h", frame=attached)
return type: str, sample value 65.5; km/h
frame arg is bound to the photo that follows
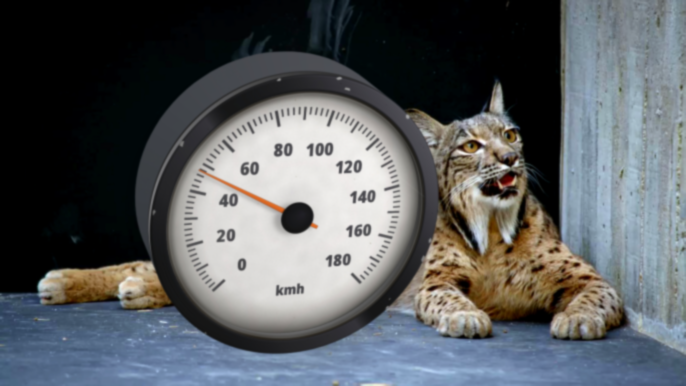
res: 48; km/h
